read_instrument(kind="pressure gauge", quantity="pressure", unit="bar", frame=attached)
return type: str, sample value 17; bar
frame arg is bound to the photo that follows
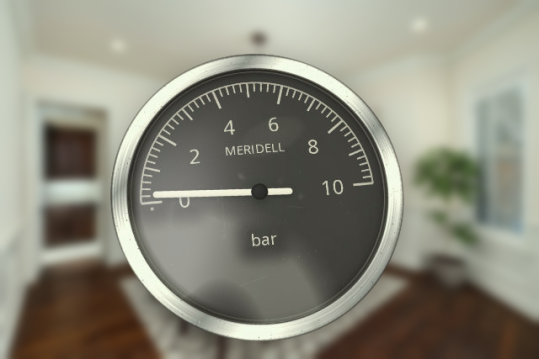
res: 0.2; bar
